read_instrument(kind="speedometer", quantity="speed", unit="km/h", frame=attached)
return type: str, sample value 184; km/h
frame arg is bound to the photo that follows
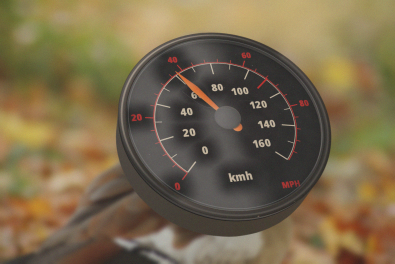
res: 60; km/h
